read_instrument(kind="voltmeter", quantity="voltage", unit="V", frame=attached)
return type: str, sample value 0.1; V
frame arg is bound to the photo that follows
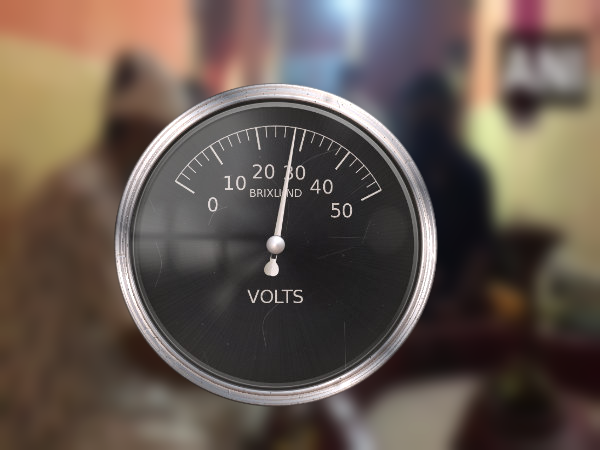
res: 28; V
